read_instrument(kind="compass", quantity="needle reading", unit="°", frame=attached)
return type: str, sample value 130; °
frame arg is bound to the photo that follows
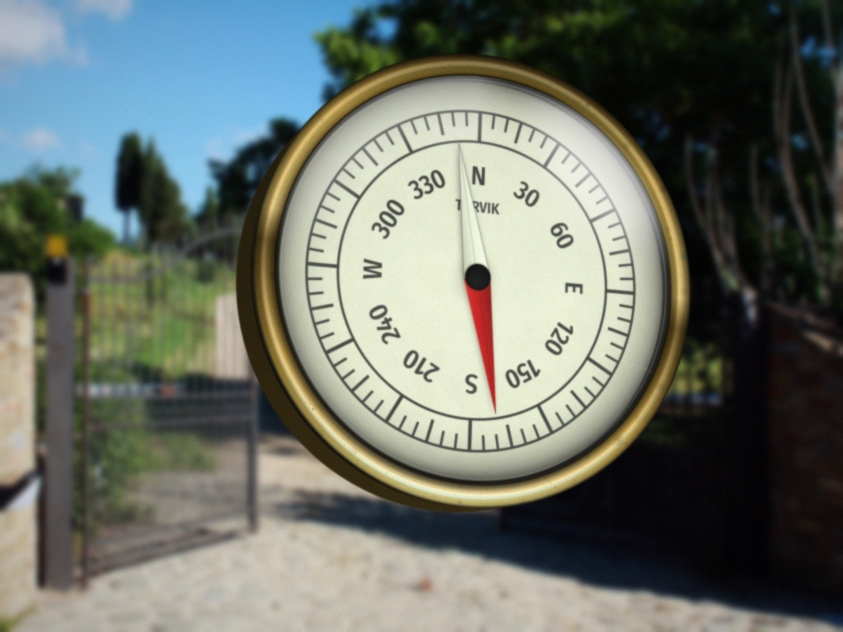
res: 170; °
